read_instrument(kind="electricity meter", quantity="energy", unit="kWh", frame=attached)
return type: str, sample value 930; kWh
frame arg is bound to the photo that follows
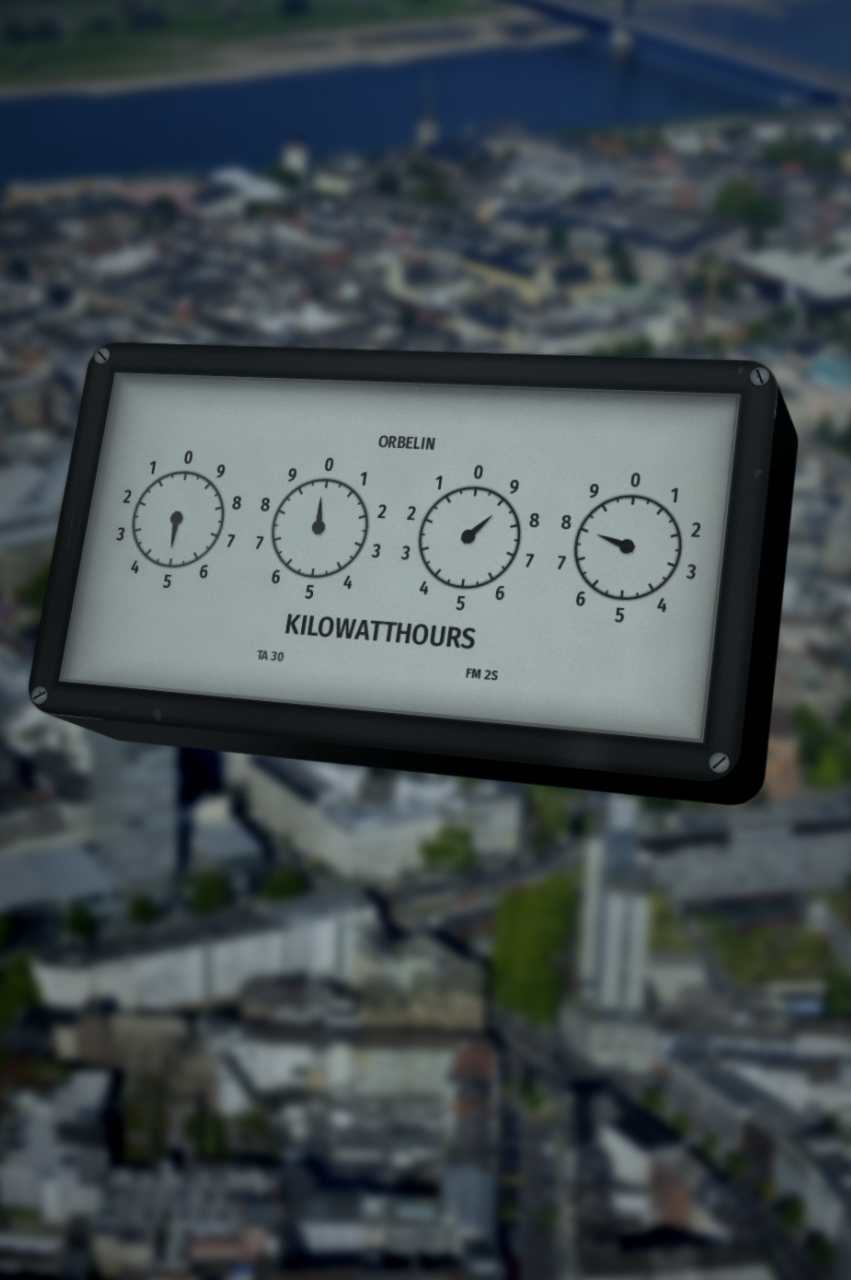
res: 4988; kWh
